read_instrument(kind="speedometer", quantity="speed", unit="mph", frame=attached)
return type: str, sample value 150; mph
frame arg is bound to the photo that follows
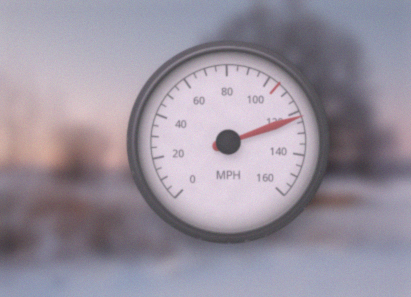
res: 122.5; mph
